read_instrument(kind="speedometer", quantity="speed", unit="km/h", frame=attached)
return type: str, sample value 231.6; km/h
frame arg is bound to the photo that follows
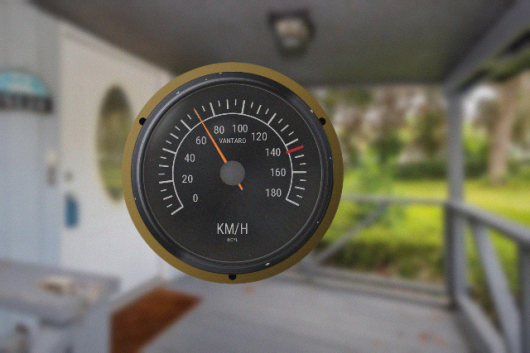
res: 70; km/h
